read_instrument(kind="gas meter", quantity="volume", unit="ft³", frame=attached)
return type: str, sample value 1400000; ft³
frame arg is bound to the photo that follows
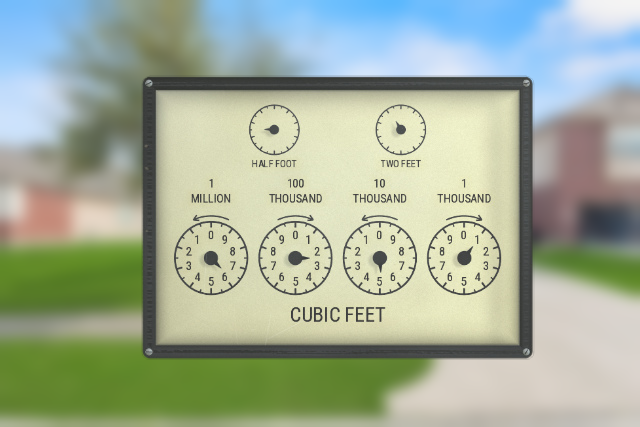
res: 625100; ft³
